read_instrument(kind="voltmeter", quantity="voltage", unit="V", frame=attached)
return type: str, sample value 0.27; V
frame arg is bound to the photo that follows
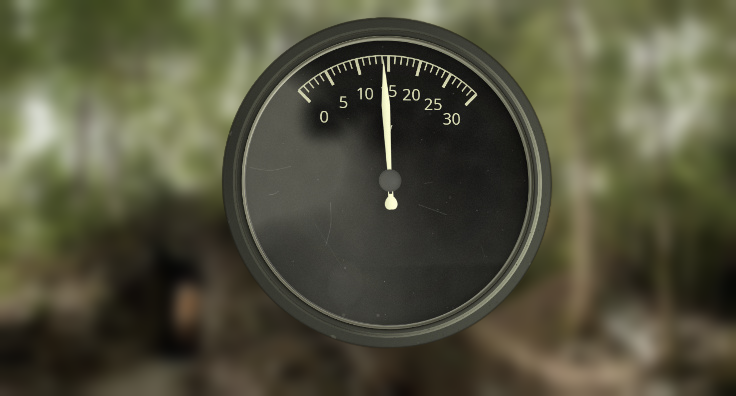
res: 14; V
